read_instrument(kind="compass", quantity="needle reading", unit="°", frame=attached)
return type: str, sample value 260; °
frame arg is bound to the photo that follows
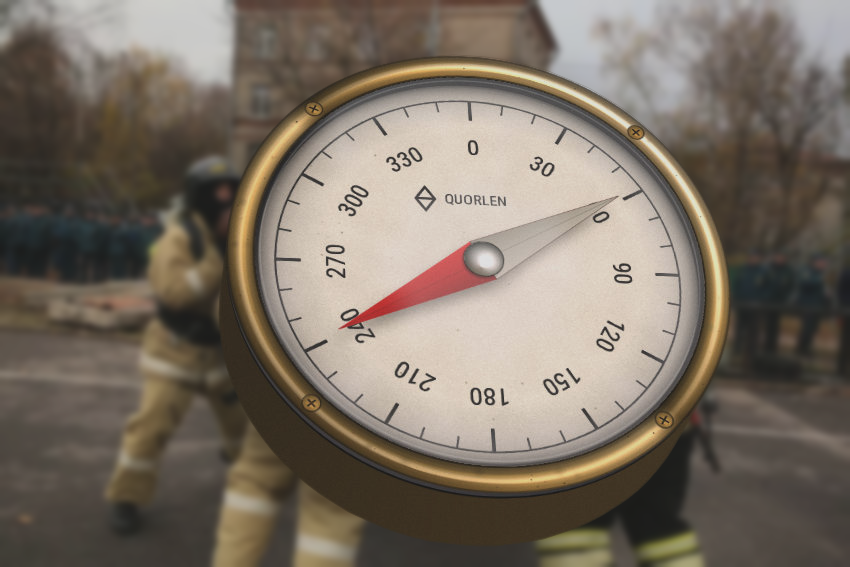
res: 240; °
